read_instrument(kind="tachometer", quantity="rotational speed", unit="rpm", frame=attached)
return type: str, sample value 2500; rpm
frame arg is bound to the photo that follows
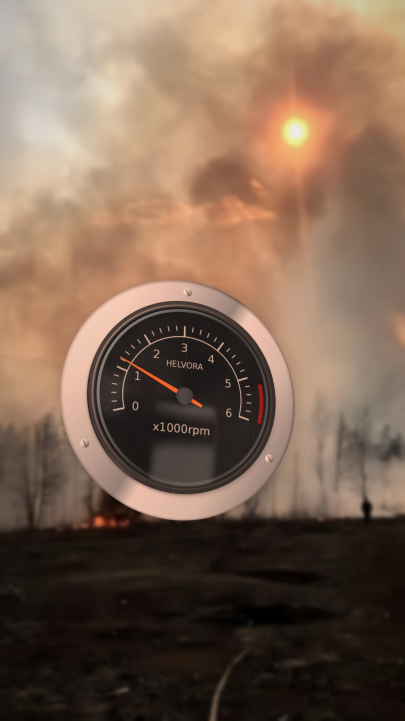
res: 1200; rpm
